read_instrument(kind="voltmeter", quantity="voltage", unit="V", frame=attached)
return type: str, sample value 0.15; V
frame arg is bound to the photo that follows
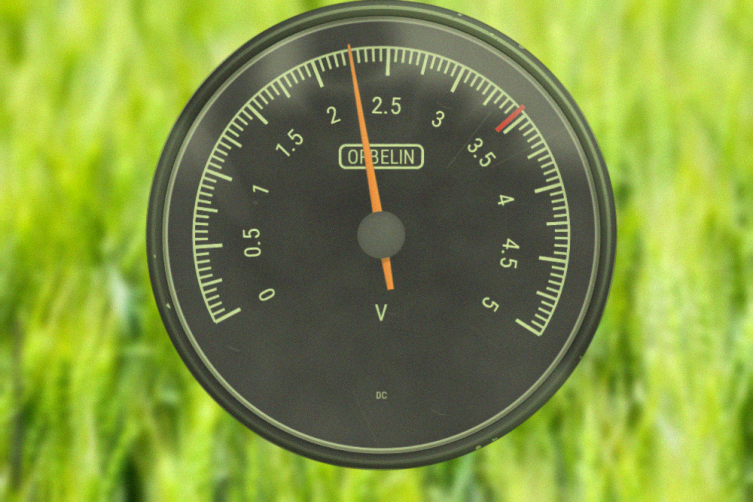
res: 2.25; V
